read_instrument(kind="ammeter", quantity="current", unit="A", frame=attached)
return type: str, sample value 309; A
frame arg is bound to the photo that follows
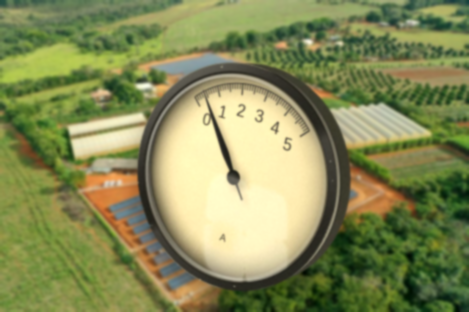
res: 0.5; A
